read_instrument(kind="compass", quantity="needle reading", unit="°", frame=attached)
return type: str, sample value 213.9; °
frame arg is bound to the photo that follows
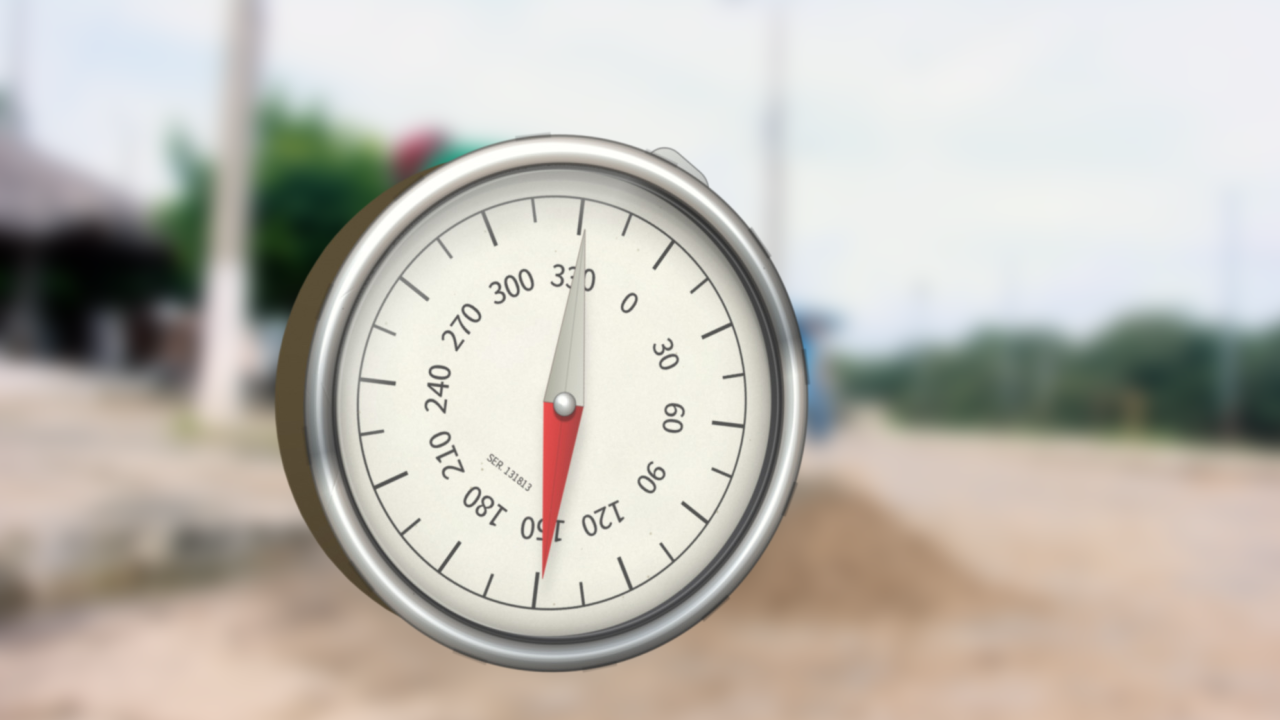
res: 150; °
